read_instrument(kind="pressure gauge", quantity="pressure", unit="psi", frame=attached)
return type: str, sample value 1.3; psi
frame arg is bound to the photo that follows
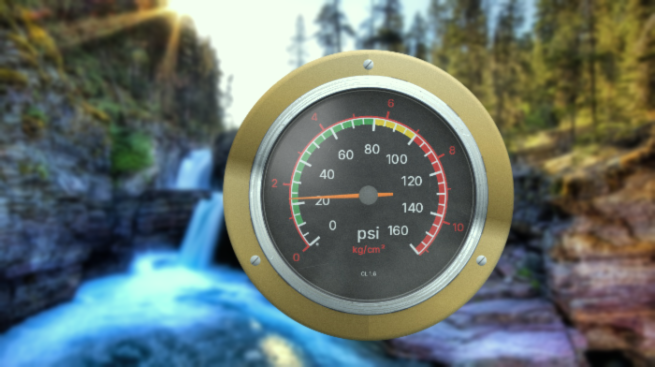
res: 22.5; psi
